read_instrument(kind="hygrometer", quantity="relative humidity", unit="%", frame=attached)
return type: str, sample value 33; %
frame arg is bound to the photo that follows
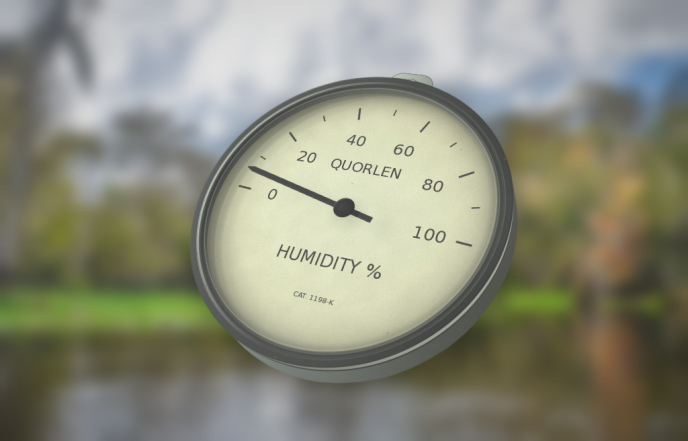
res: 5; %
